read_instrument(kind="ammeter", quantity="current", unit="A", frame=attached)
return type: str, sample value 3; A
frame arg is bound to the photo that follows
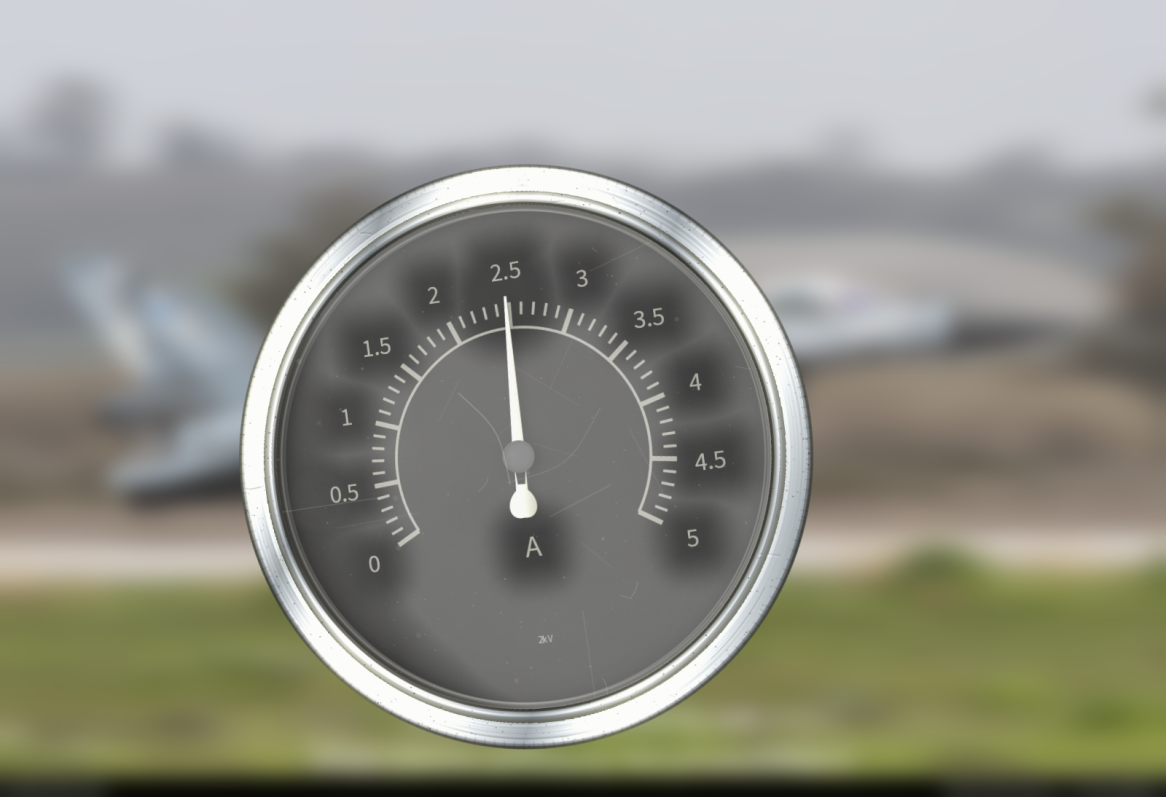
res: 2.5; A
